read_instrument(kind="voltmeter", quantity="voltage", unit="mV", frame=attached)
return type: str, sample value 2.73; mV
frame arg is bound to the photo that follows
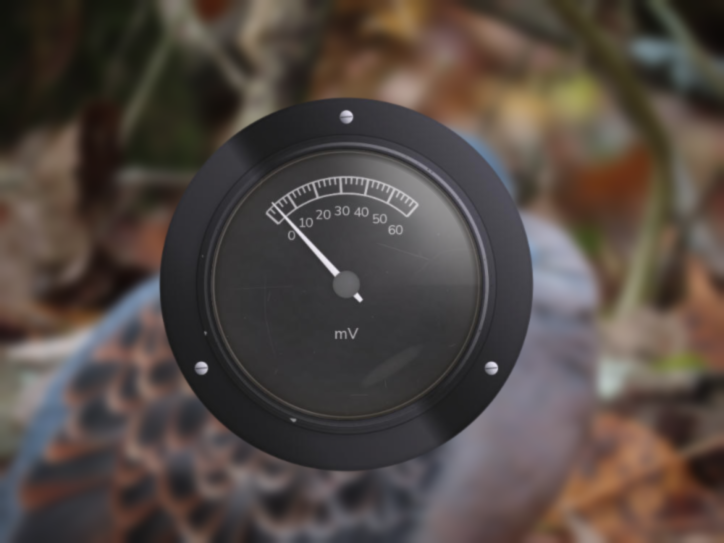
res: 4; mV
